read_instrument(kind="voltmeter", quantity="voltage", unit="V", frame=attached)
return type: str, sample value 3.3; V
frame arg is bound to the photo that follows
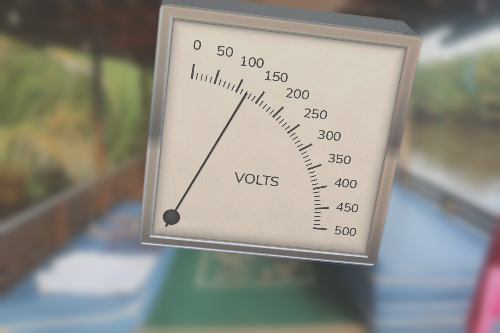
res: 120; V
